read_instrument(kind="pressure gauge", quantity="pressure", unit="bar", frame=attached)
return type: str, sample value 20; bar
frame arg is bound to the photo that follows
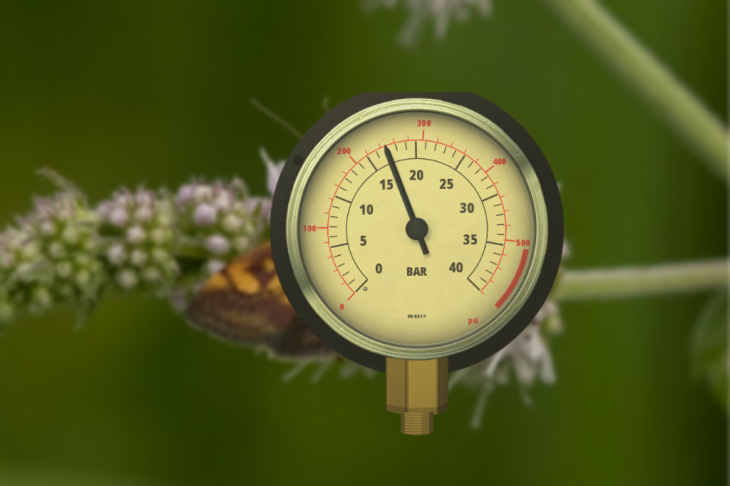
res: 17; bar
